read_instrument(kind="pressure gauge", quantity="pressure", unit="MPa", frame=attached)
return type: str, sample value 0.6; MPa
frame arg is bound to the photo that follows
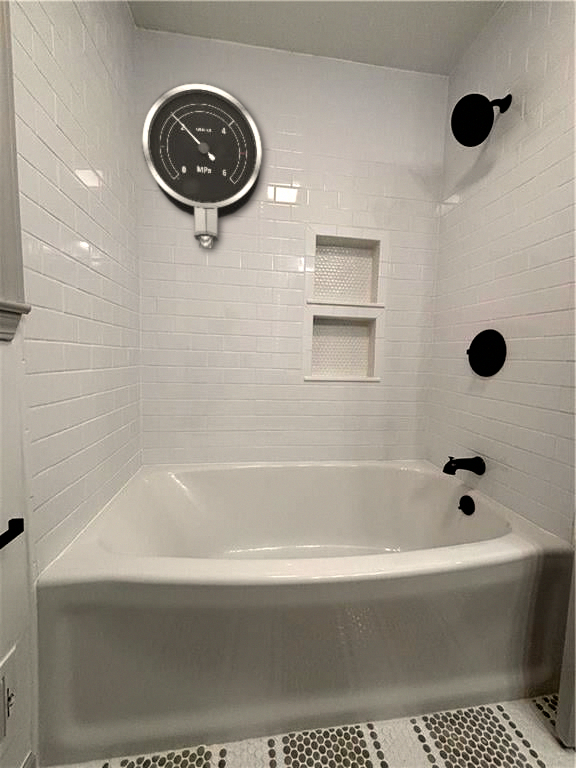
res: 2; MPa
